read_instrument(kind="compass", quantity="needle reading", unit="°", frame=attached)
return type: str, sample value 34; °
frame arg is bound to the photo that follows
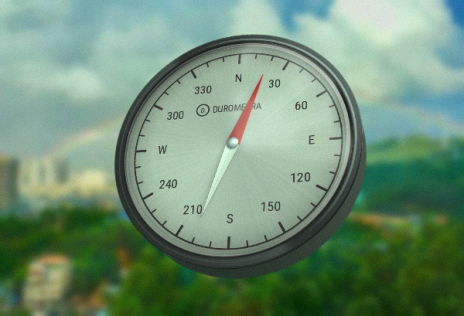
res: 20; °
